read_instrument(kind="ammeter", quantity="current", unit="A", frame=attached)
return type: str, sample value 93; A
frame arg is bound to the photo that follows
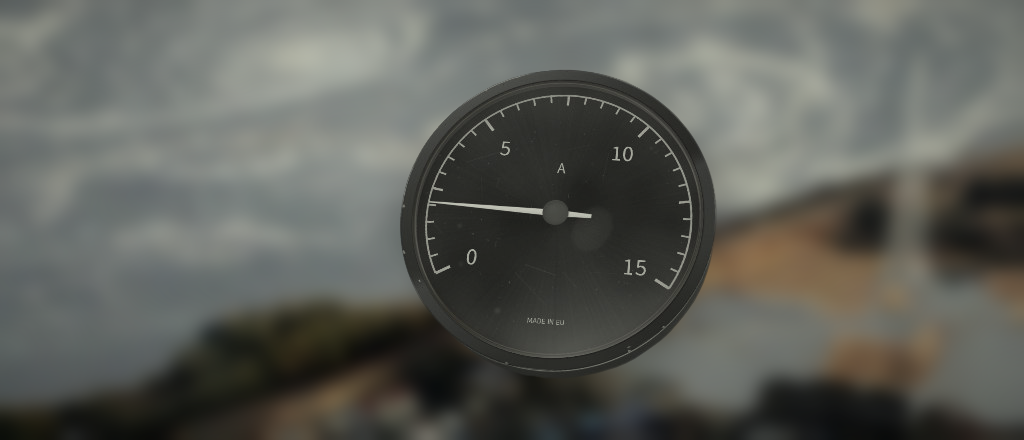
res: 2; A
